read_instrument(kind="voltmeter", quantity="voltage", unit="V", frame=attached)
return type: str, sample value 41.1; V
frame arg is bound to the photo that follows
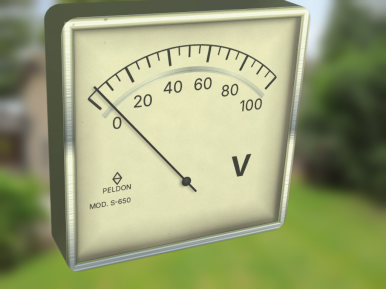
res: 5; V
